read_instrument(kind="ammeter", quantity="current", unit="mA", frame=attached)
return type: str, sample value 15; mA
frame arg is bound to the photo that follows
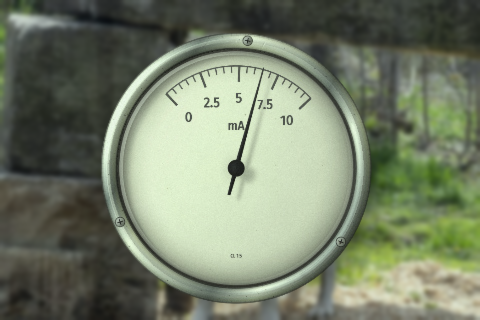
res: 6.5; mA
